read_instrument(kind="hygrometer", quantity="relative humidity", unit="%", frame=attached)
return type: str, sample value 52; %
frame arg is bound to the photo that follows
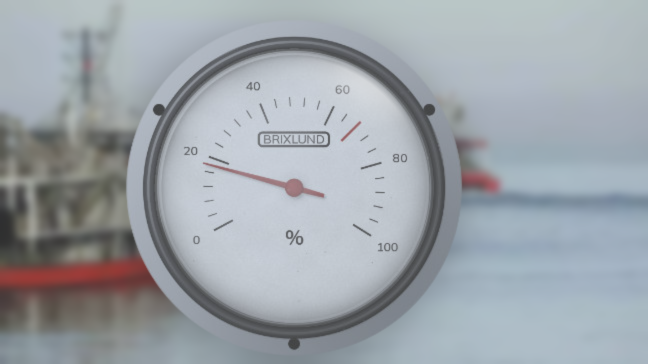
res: 18; %
